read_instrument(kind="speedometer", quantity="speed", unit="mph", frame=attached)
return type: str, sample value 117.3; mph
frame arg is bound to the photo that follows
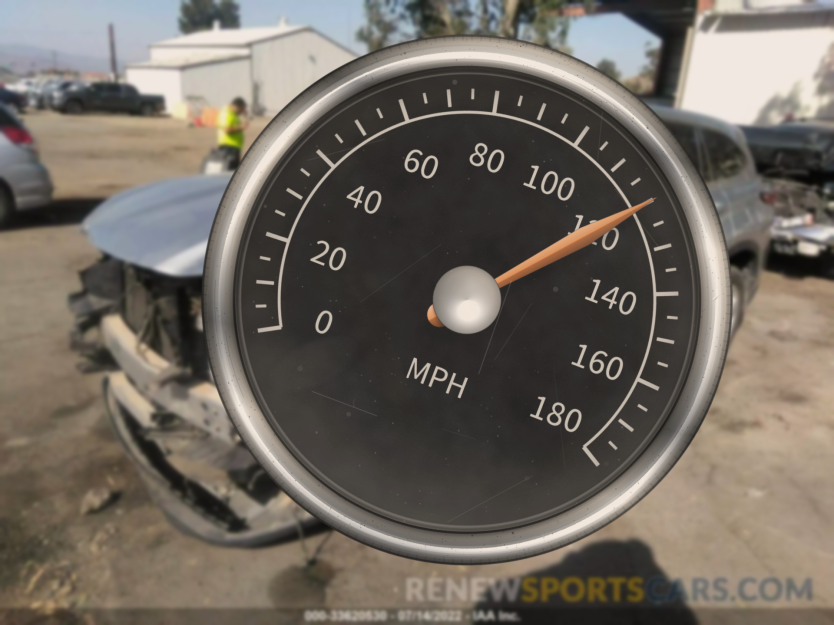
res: 120; mph
